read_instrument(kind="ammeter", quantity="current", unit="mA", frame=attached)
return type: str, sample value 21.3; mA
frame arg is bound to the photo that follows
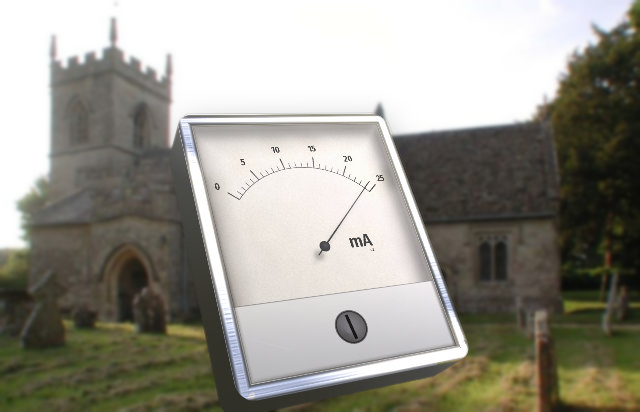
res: 24; mA
